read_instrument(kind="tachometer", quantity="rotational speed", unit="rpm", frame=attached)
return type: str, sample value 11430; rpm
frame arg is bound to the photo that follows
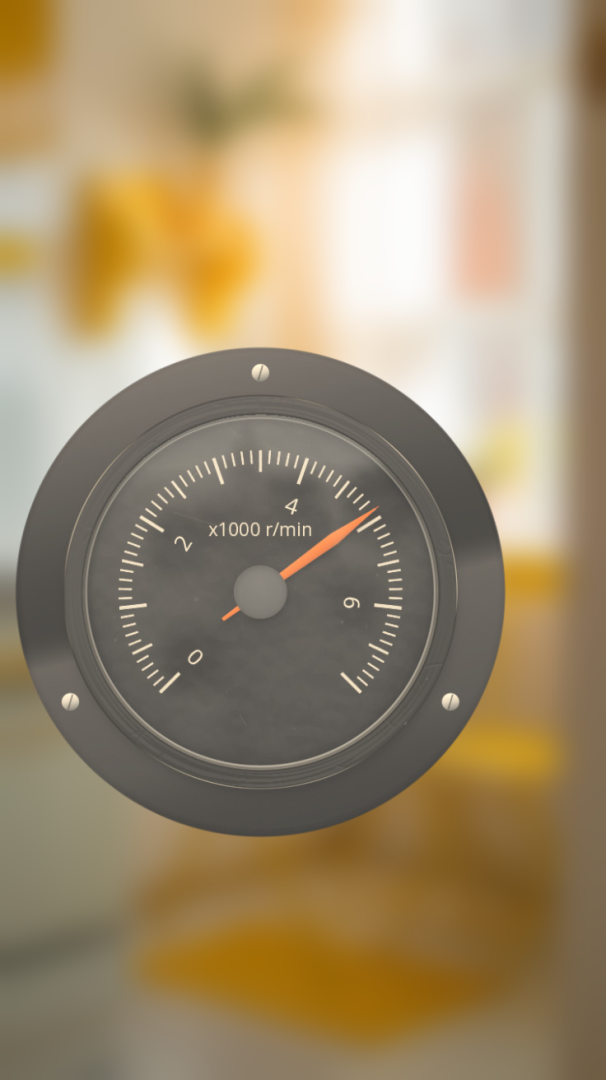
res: 4900; rpm
